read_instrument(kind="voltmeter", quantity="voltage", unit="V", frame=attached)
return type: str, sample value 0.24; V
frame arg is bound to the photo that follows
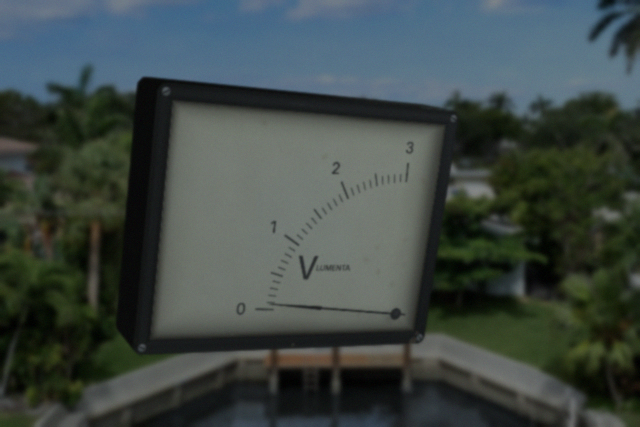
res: 0.1; V
